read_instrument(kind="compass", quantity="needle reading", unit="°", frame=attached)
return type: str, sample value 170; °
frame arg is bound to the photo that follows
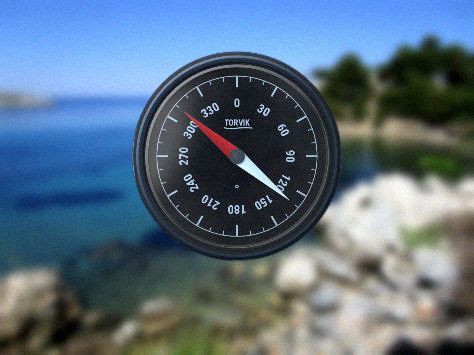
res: 310; °
